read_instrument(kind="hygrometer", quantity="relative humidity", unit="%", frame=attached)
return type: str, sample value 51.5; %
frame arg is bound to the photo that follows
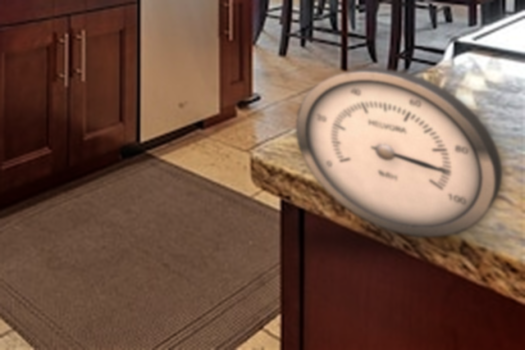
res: 90; %
